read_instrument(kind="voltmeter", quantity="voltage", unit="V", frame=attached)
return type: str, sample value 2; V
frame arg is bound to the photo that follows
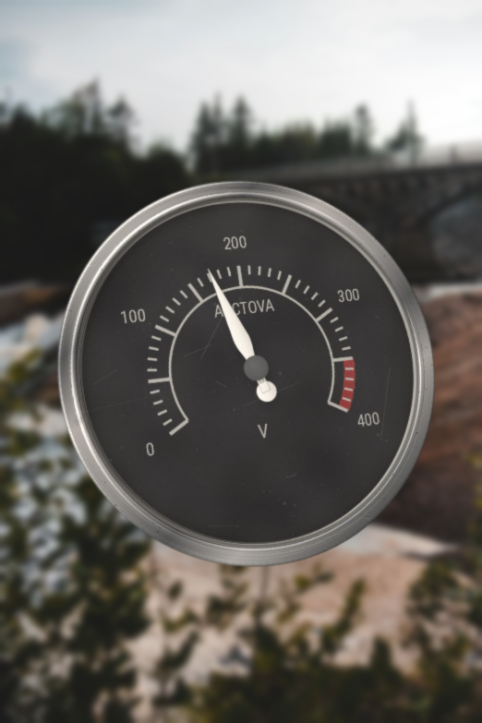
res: 170; V
